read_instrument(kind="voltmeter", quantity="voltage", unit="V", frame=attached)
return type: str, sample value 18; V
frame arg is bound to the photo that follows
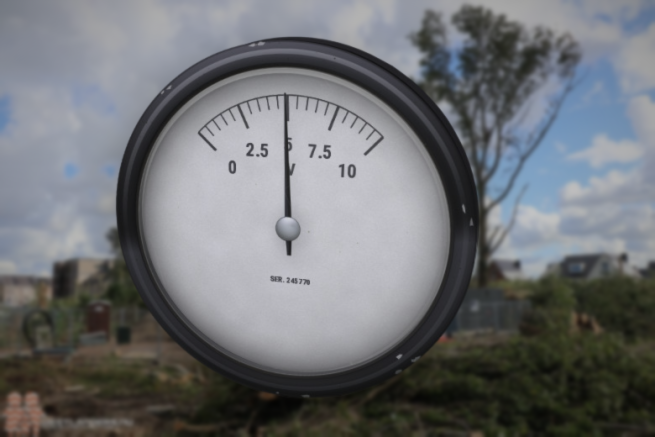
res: 5; V
